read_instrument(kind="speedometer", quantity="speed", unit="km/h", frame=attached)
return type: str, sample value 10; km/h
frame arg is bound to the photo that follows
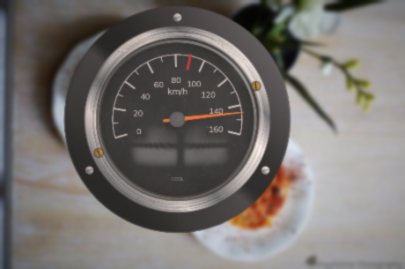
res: 145; km/h
